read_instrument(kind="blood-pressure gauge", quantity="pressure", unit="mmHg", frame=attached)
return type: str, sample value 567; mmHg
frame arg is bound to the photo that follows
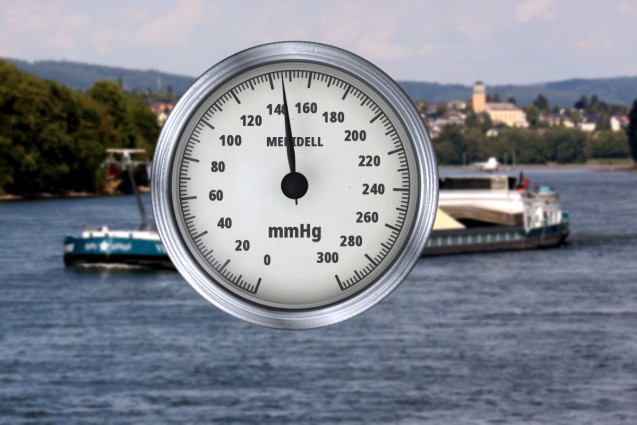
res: 146; mmHg
